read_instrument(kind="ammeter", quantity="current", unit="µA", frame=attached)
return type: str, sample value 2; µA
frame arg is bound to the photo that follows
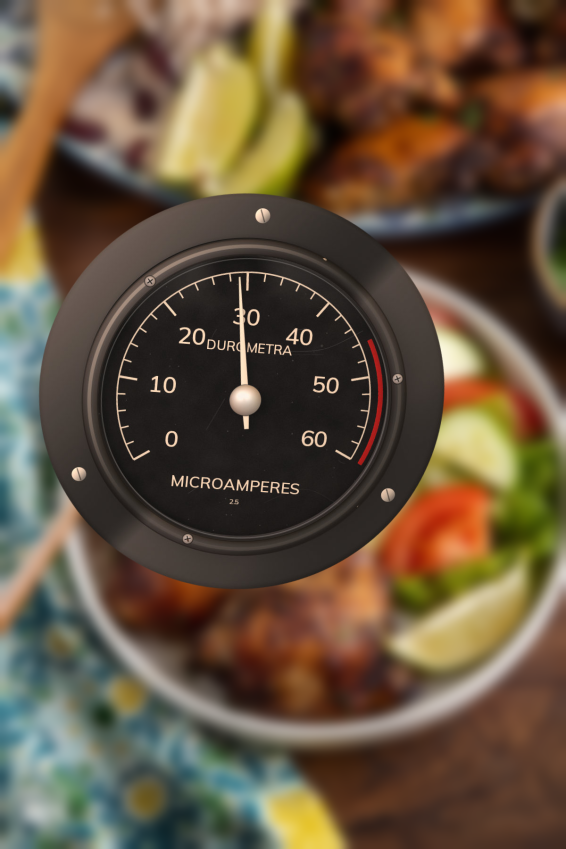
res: 29; µA
